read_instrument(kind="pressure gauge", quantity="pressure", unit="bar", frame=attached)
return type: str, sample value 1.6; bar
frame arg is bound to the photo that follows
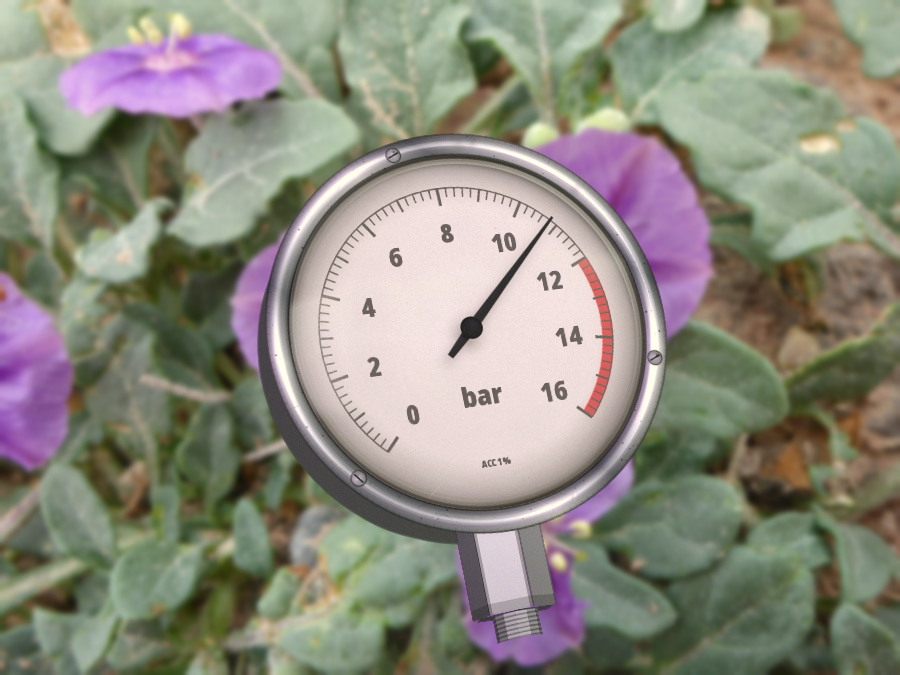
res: 10.8; bar
